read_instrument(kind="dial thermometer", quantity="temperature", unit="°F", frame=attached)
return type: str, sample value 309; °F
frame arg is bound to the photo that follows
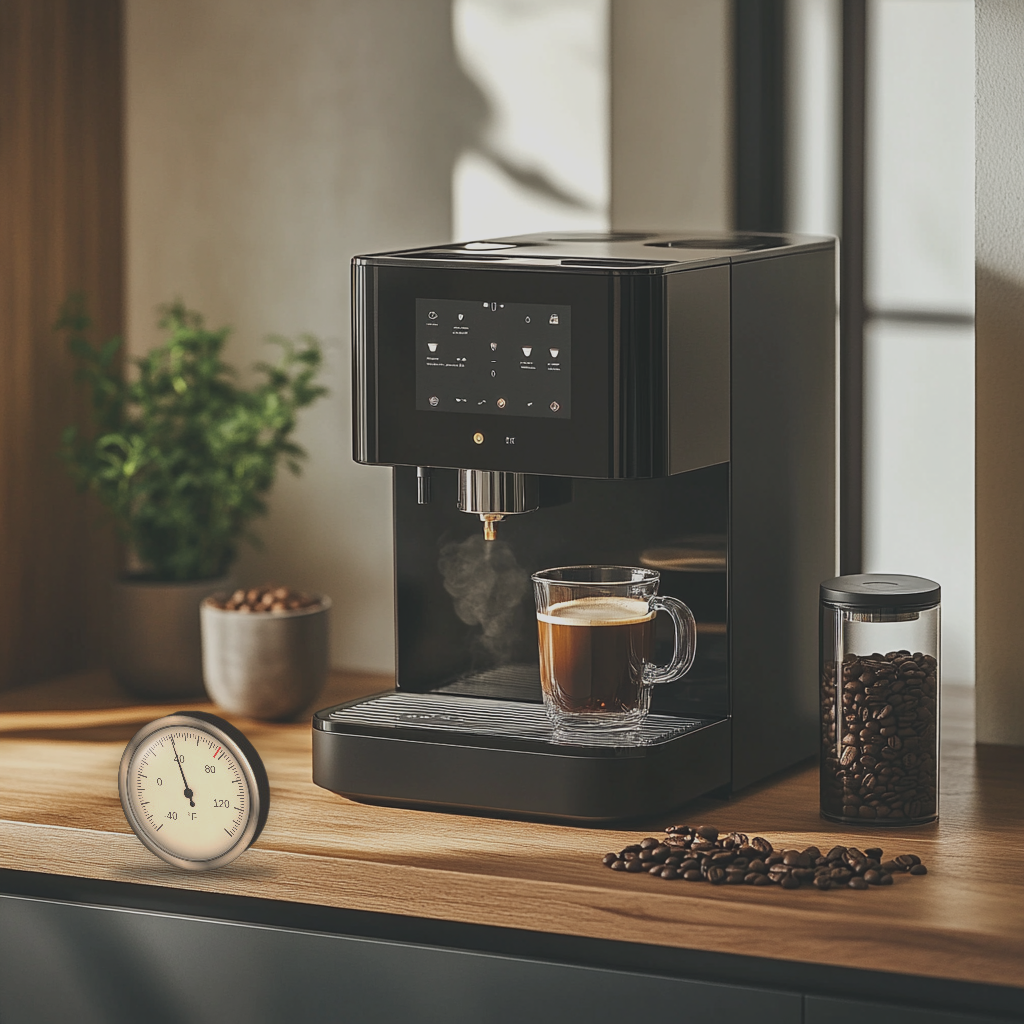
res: 40; °F
